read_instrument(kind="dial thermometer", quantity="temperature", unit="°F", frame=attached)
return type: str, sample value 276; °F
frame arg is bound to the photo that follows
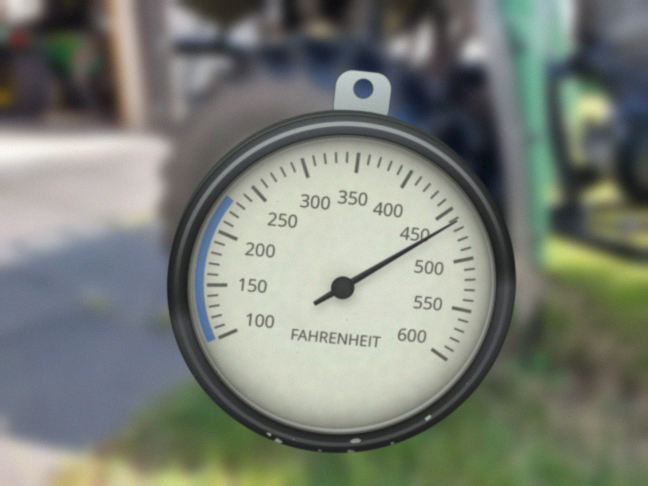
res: 460; °F
